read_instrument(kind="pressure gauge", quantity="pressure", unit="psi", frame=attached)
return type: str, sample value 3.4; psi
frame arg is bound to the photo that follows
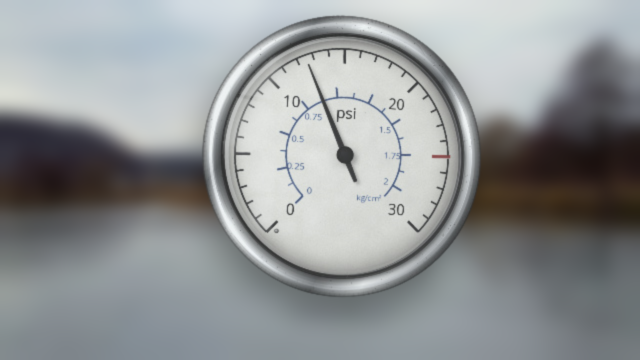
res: 12.5; psi
